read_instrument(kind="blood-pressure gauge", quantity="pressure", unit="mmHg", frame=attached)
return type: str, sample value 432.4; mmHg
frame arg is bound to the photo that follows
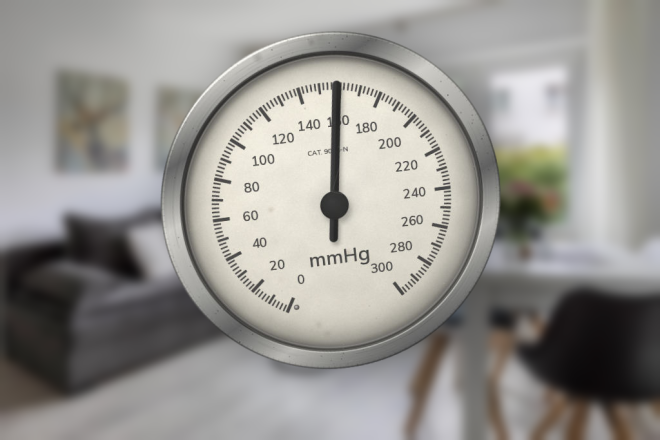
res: 158; mmHg
